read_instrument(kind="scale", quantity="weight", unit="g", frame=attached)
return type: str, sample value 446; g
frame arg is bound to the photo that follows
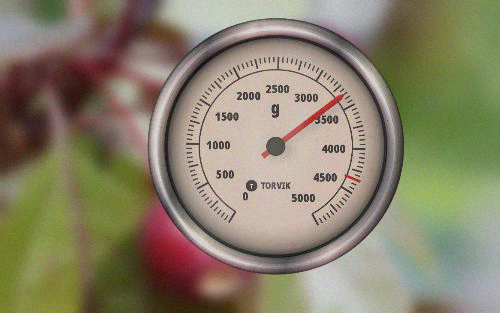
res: 3350; g
